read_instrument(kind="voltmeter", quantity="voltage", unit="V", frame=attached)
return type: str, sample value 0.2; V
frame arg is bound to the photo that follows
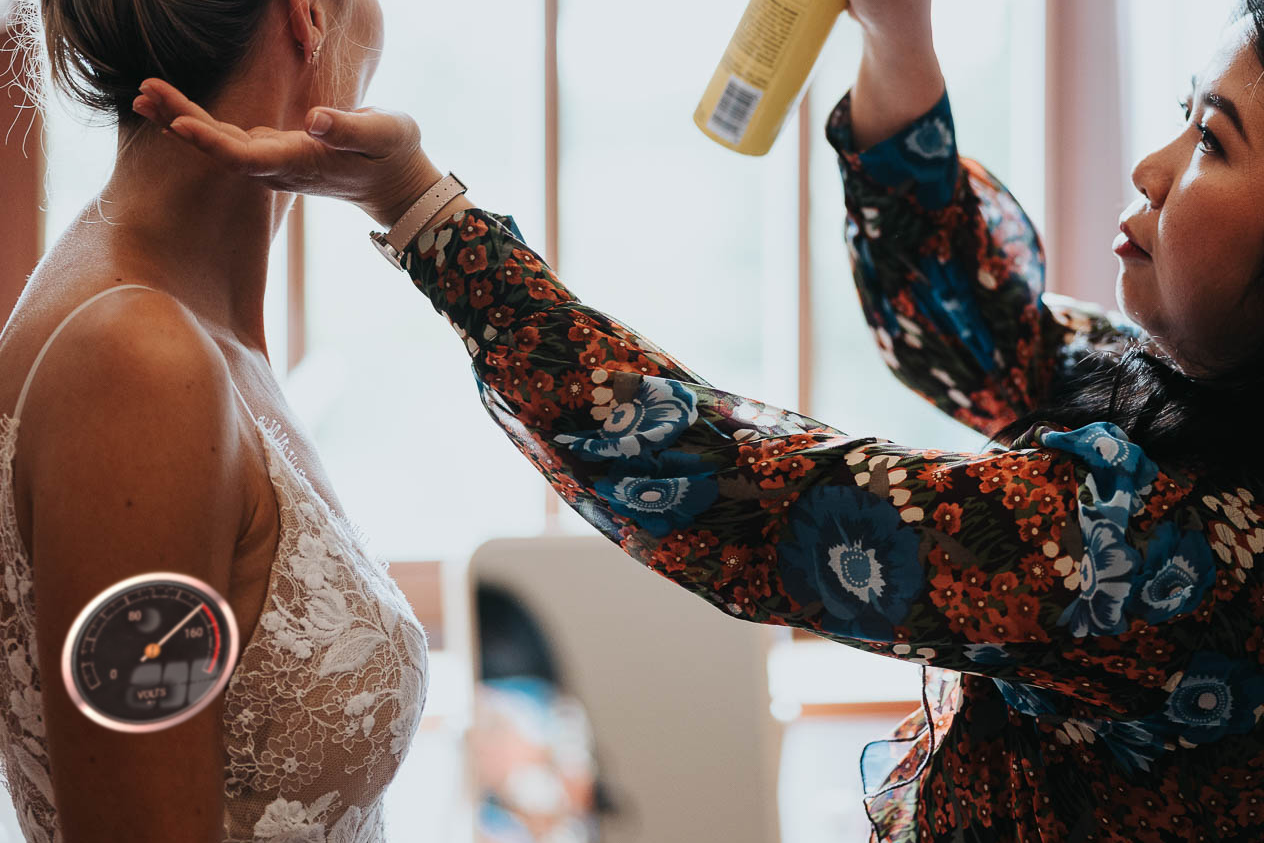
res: 140; V
